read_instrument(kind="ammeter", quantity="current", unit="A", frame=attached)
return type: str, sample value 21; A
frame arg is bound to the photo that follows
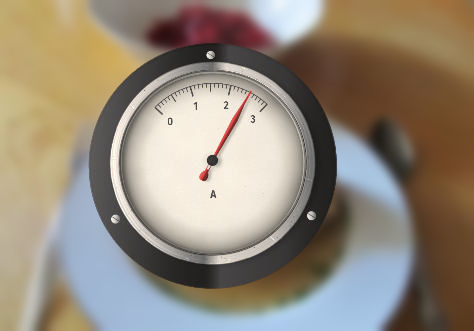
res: 2.5; A
